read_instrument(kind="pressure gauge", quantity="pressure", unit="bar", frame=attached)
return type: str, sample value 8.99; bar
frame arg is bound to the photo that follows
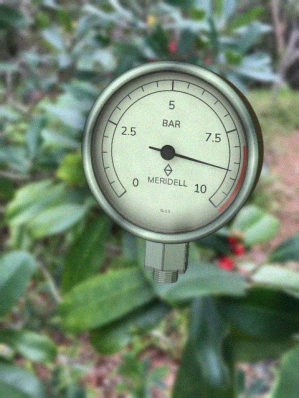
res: 8.75; bar
